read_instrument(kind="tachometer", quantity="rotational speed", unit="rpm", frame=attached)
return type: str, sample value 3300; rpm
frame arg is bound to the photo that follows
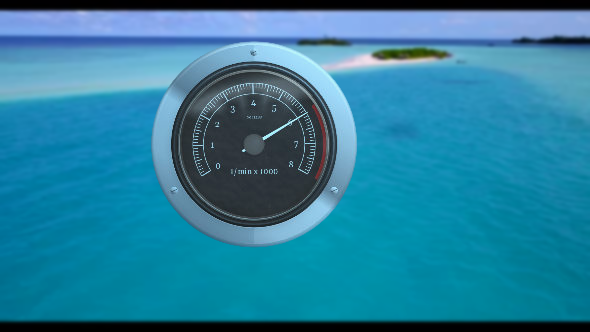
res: 6000; rpm
